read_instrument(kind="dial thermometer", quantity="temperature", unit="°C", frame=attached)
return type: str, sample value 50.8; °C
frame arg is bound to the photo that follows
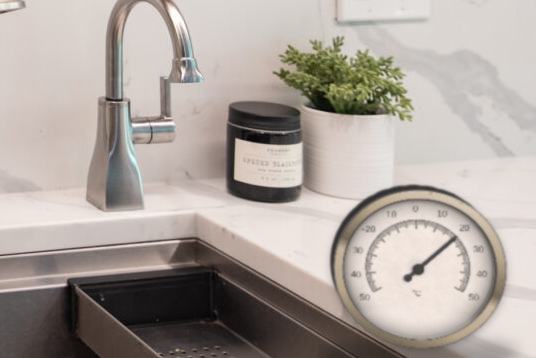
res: 20; °C
